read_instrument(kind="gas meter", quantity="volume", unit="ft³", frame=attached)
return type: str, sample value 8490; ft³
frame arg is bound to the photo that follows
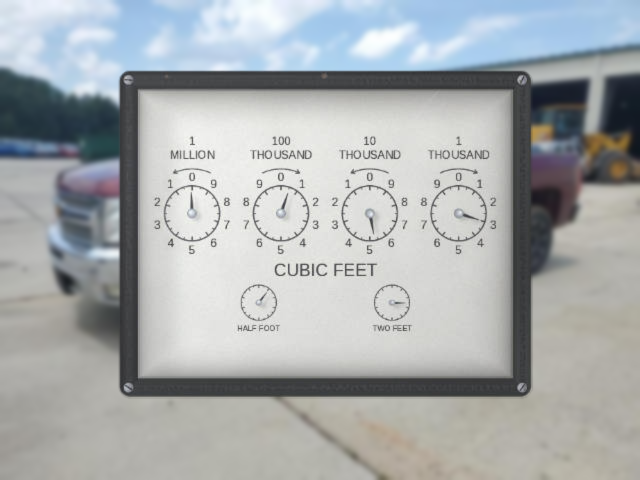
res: 5300; ft³
